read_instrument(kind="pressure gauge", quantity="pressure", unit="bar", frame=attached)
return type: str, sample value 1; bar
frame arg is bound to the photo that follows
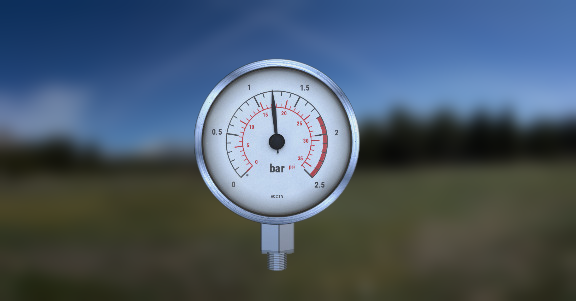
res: 1.2; bar
